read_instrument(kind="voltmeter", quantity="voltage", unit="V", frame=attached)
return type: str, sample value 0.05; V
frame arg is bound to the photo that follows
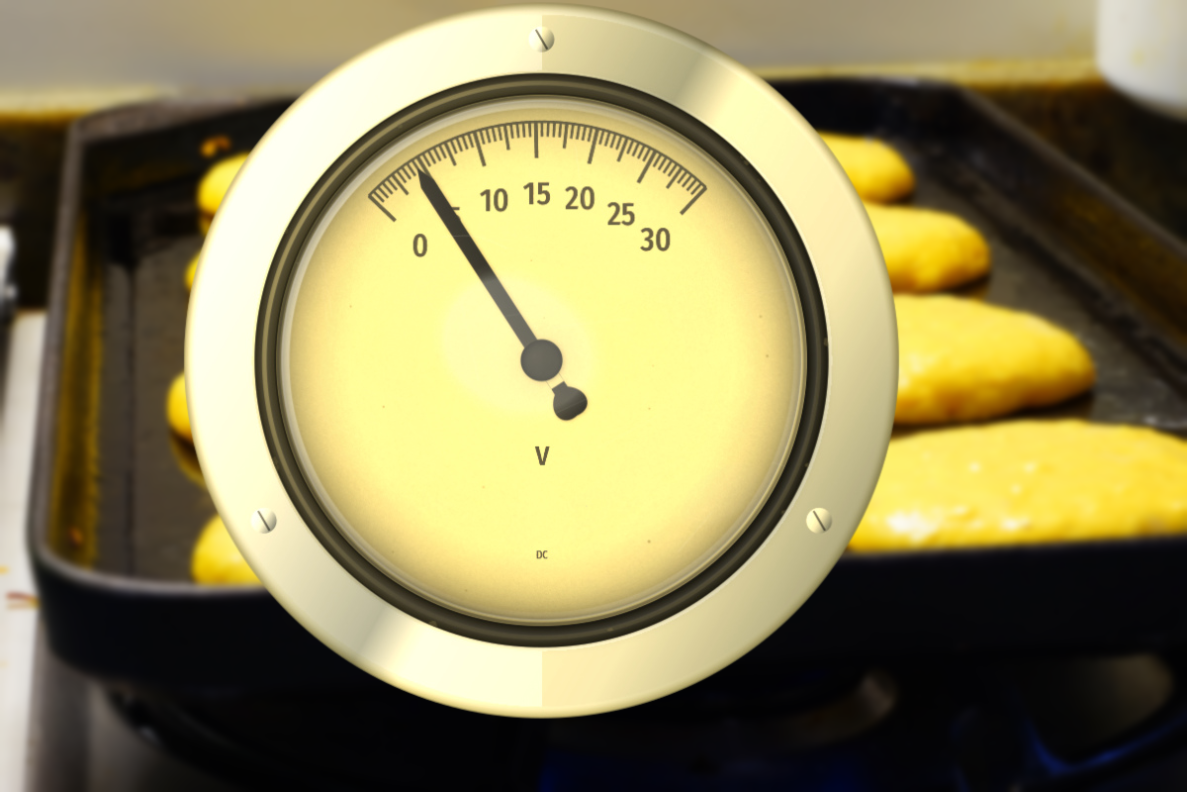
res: 4.5; V
